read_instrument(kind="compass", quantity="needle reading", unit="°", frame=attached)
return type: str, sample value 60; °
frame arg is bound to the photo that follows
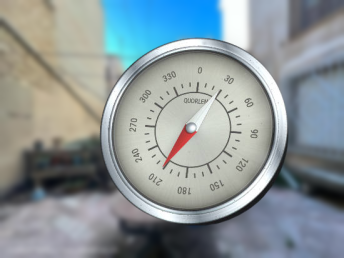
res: 210; °
